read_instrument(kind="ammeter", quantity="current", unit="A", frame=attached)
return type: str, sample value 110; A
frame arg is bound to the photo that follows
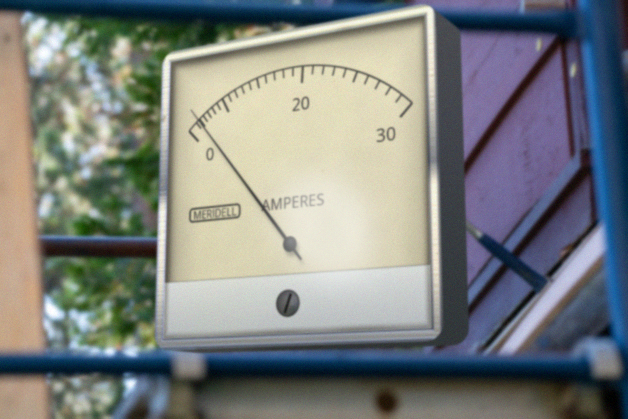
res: 5; A
